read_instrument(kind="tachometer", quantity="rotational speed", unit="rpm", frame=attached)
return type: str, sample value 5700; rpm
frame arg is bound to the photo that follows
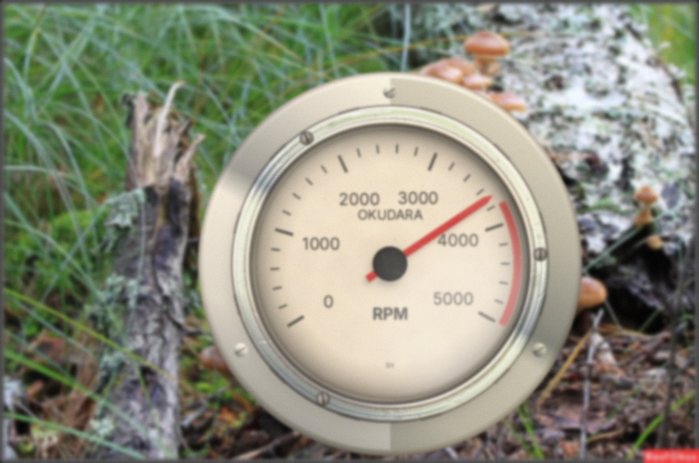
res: 3700; rpm
